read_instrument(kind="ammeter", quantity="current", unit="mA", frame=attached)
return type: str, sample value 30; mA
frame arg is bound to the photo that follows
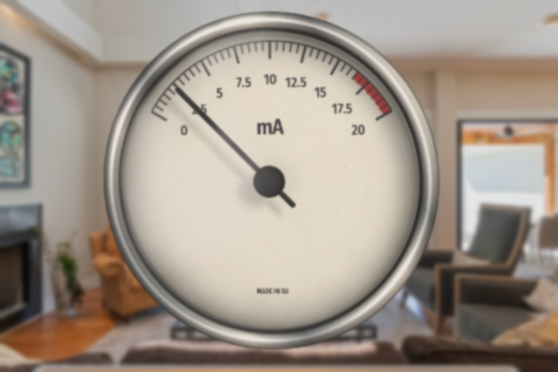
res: 2.5; mA
